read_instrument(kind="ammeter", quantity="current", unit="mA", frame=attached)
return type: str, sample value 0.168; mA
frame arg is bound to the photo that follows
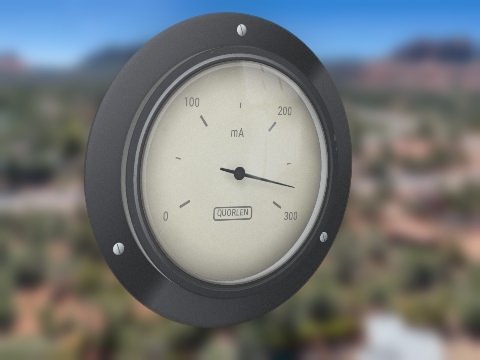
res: 275; mA
